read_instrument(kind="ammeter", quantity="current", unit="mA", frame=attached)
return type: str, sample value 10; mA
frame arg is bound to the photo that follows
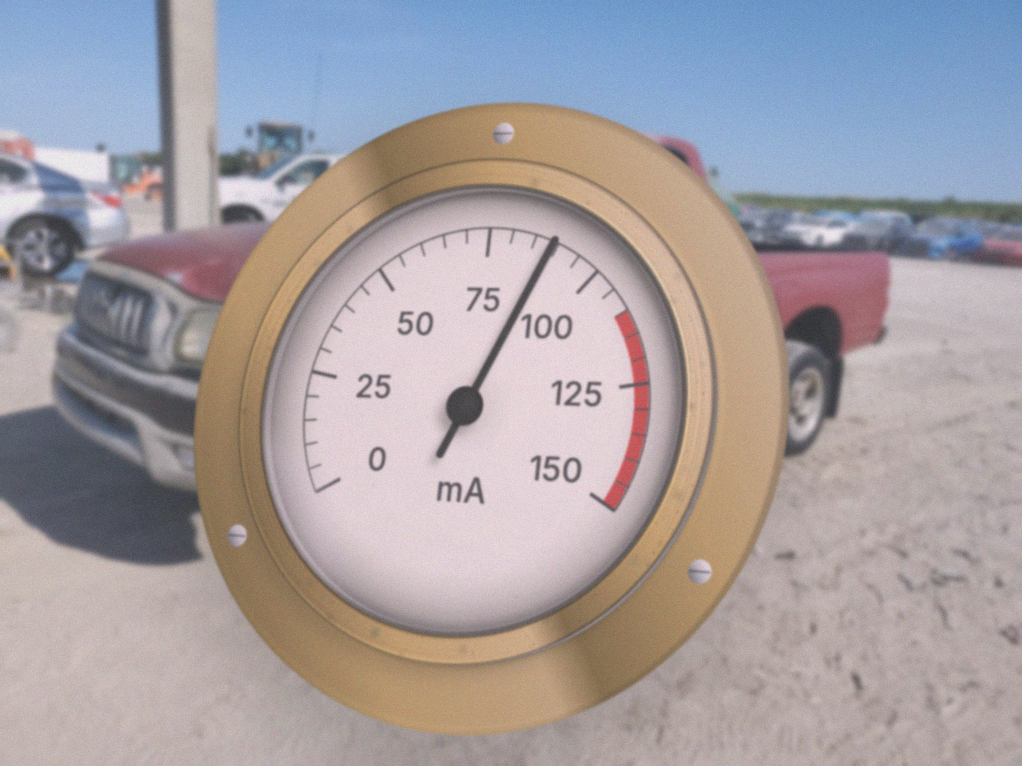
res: 90; mA
